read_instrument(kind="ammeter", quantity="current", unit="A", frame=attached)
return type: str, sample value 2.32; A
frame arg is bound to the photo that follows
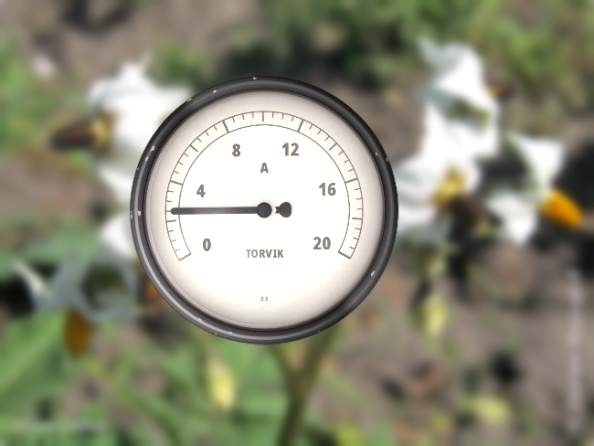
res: 2.5; A
